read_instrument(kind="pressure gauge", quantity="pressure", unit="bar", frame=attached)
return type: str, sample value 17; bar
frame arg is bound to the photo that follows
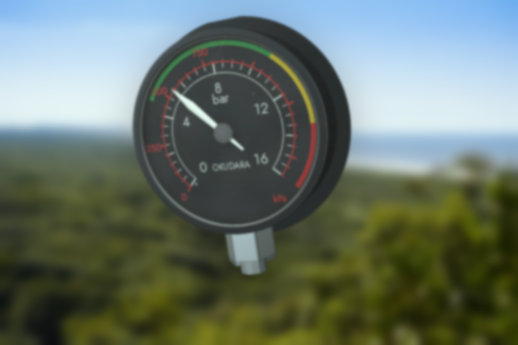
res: 5.5; bar
